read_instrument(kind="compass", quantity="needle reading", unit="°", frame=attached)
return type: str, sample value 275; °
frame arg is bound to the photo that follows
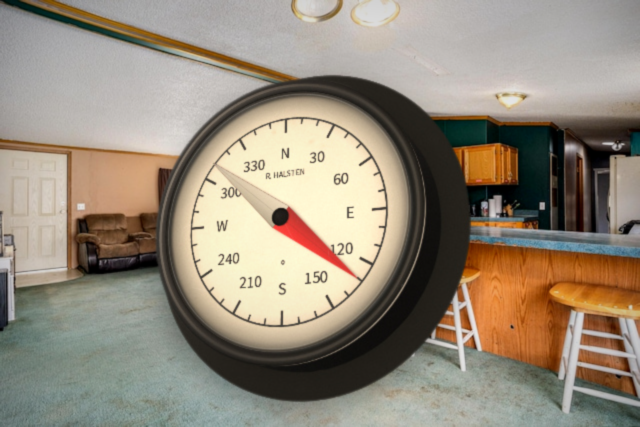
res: 130; °
